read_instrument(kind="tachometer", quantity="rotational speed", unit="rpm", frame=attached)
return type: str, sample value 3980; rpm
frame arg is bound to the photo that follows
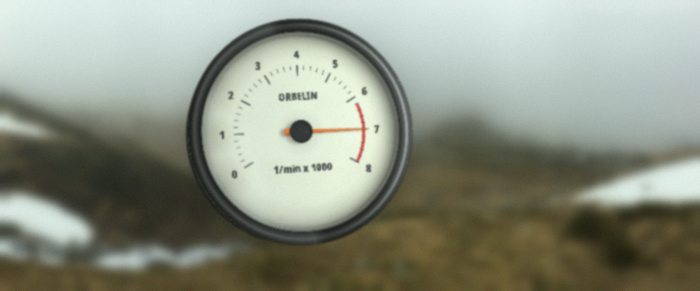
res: 7000; rpm
